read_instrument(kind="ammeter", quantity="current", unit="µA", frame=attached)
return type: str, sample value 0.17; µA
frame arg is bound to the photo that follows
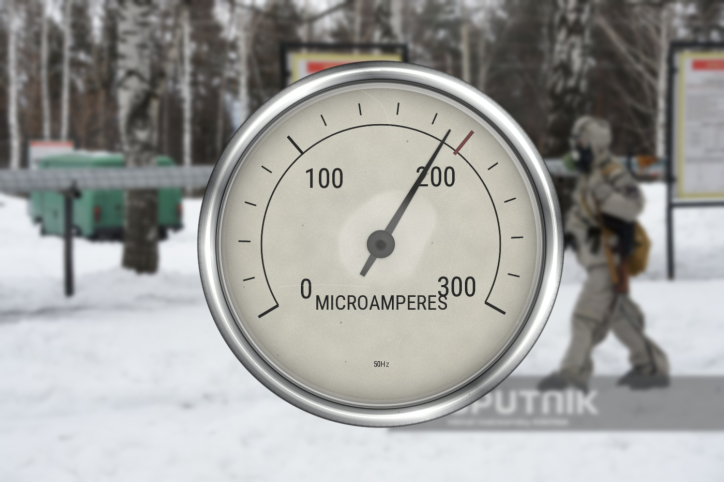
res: 190; µA
